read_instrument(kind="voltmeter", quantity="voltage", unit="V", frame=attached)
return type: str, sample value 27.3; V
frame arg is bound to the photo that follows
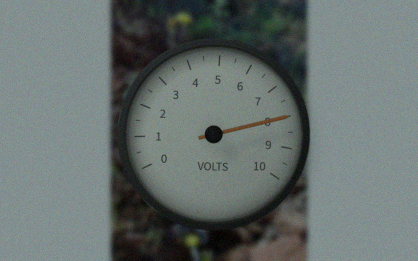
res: 8; V
